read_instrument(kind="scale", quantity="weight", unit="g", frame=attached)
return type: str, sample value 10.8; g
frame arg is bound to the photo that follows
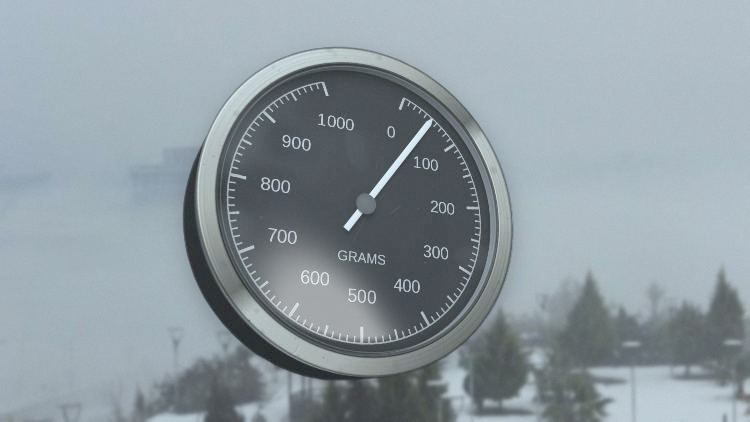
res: 50; g
